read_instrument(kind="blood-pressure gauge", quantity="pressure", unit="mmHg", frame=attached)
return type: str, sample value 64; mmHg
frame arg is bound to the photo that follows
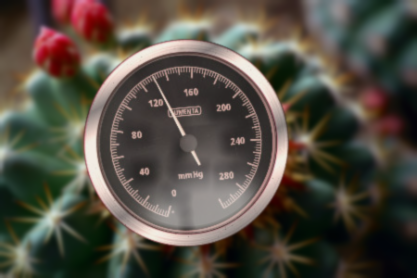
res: 130; mmHg
